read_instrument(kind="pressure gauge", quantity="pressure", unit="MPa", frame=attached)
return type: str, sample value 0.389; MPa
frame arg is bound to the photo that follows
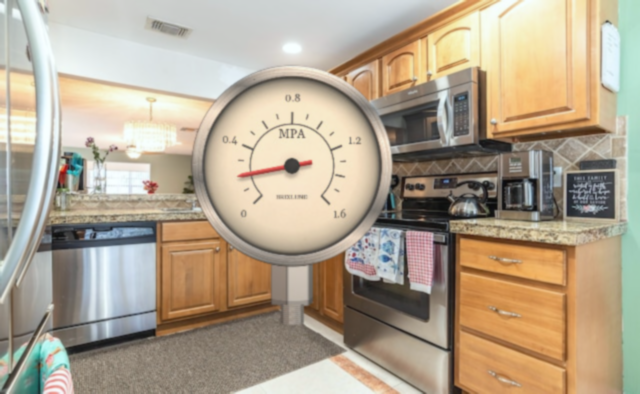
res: 0.2; MPa
